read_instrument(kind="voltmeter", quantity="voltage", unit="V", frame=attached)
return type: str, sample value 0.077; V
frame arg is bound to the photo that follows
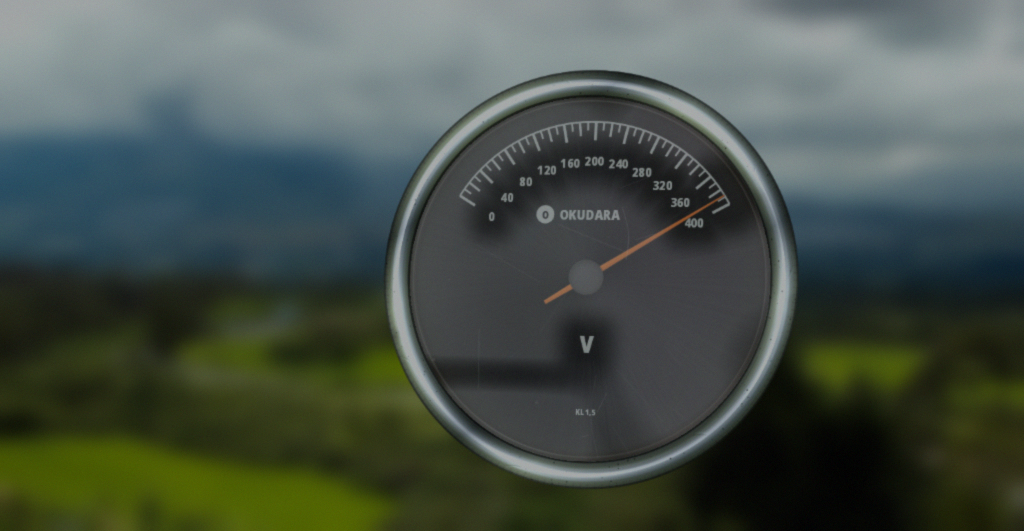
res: 390; V
